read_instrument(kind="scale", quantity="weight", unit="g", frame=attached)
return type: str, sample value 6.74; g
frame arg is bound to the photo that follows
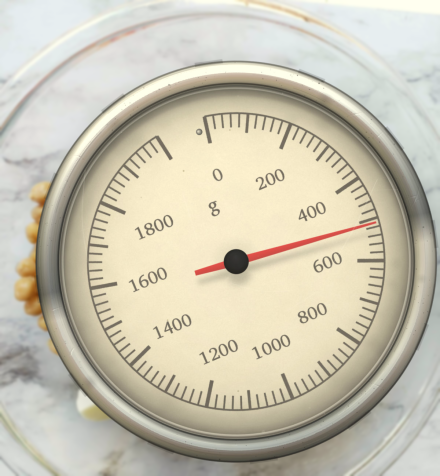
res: 510; g
